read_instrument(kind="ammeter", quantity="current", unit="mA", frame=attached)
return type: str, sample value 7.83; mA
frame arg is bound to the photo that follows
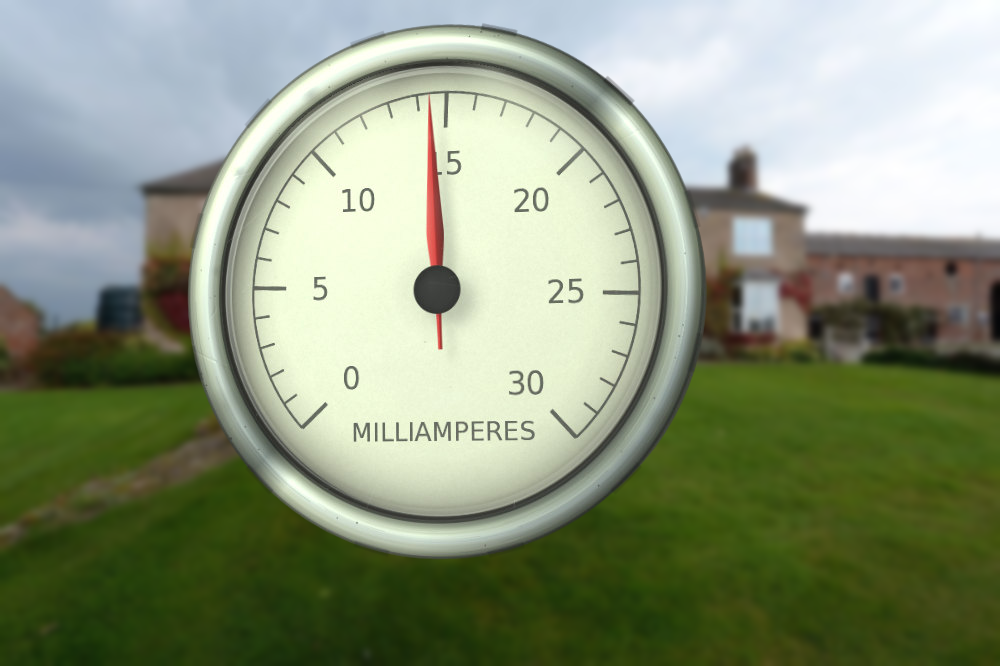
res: 14.5; mA
